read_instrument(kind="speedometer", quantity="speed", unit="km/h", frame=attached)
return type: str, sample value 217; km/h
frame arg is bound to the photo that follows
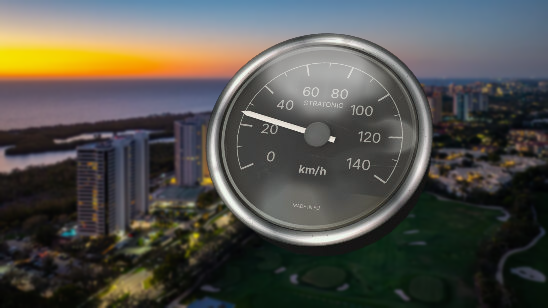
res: 25; km/h
